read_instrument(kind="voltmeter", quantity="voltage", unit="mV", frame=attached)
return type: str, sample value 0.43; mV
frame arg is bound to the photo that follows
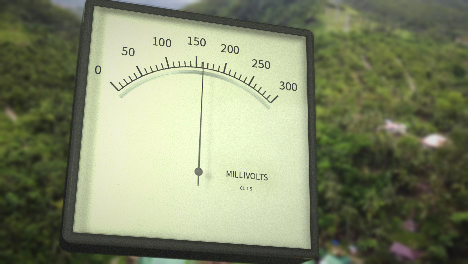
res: 160; mV
